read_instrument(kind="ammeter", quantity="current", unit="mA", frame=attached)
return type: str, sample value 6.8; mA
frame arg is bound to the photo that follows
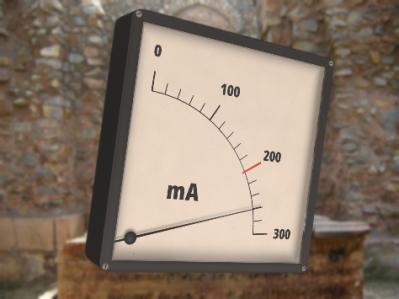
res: 260; mA
